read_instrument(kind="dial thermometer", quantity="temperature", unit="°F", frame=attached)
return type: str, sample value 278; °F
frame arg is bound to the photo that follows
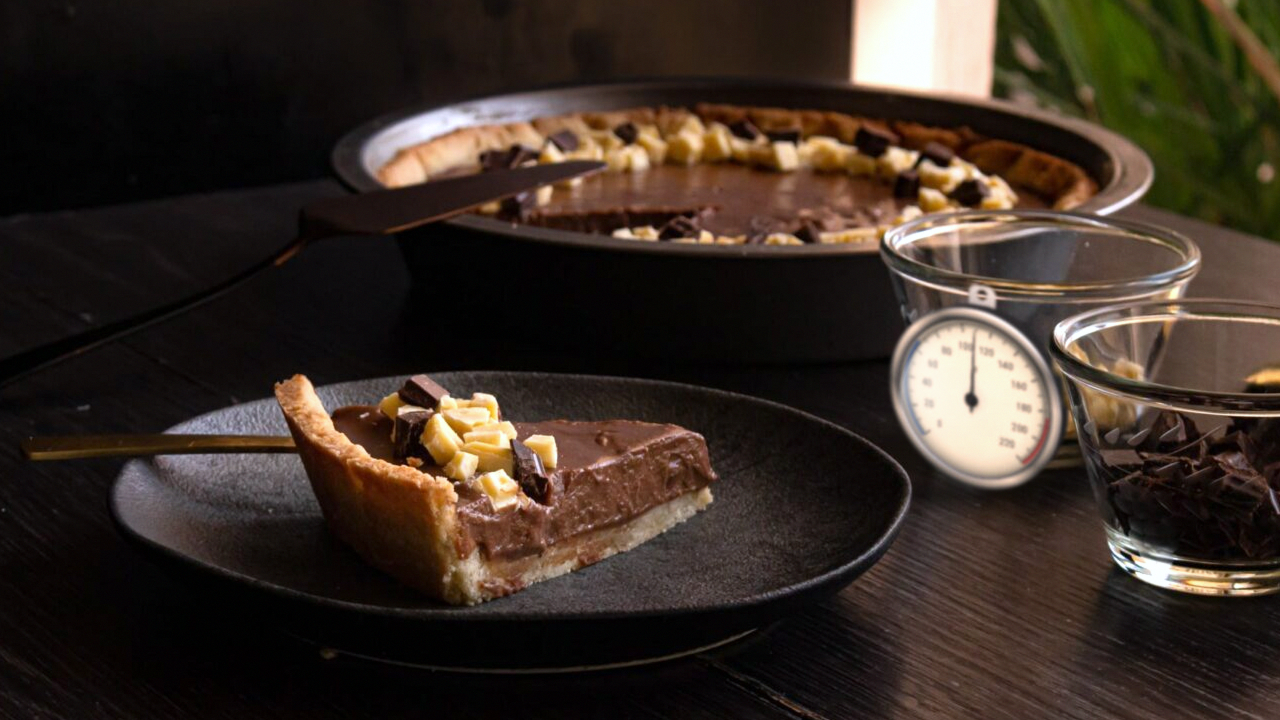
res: 110; °F
